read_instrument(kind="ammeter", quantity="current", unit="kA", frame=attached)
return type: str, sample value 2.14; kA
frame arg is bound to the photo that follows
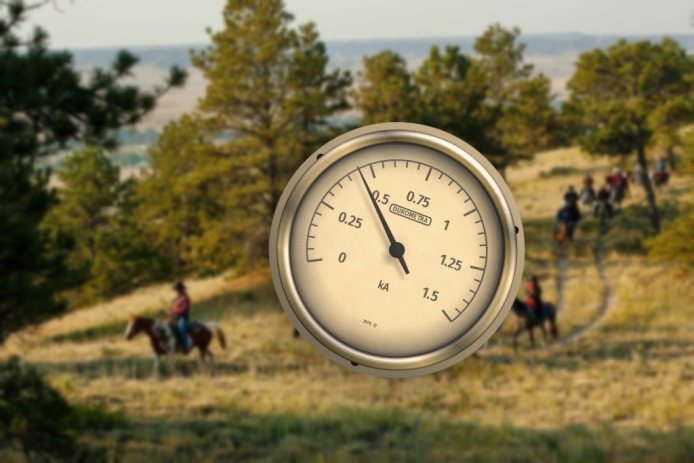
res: 0.45; kA
